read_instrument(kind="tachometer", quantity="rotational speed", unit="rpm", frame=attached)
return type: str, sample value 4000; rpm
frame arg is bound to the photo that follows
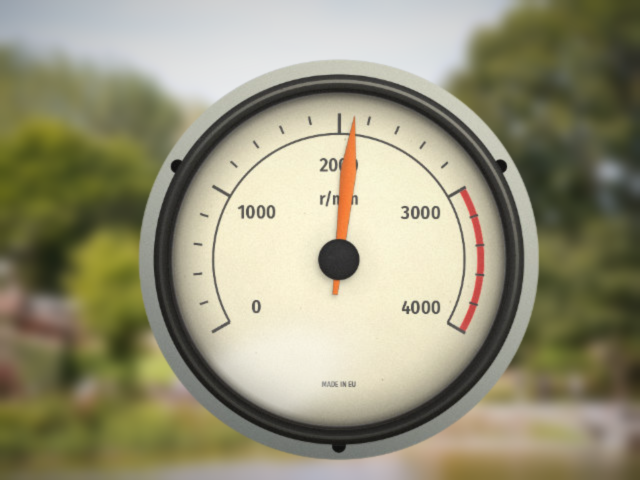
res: 2100; rpm
